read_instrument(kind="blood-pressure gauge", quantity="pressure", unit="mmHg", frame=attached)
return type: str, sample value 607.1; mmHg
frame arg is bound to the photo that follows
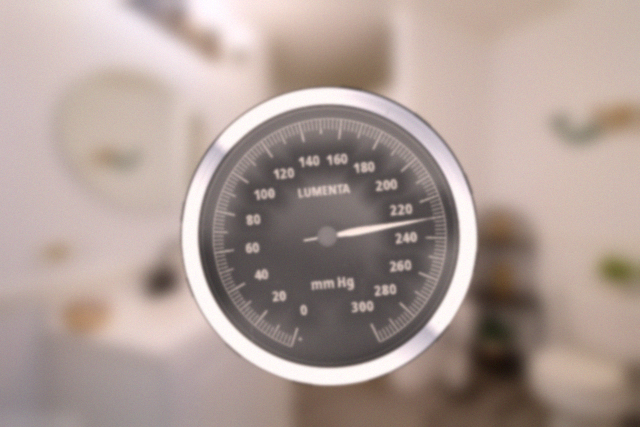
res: 230; mmHg
